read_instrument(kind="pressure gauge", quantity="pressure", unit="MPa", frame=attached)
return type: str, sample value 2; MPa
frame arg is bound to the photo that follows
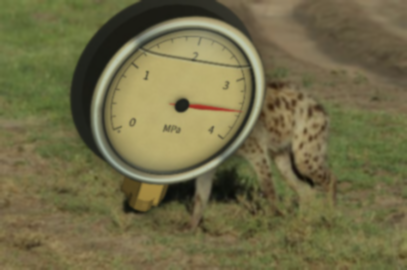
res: 3.5; MPa
